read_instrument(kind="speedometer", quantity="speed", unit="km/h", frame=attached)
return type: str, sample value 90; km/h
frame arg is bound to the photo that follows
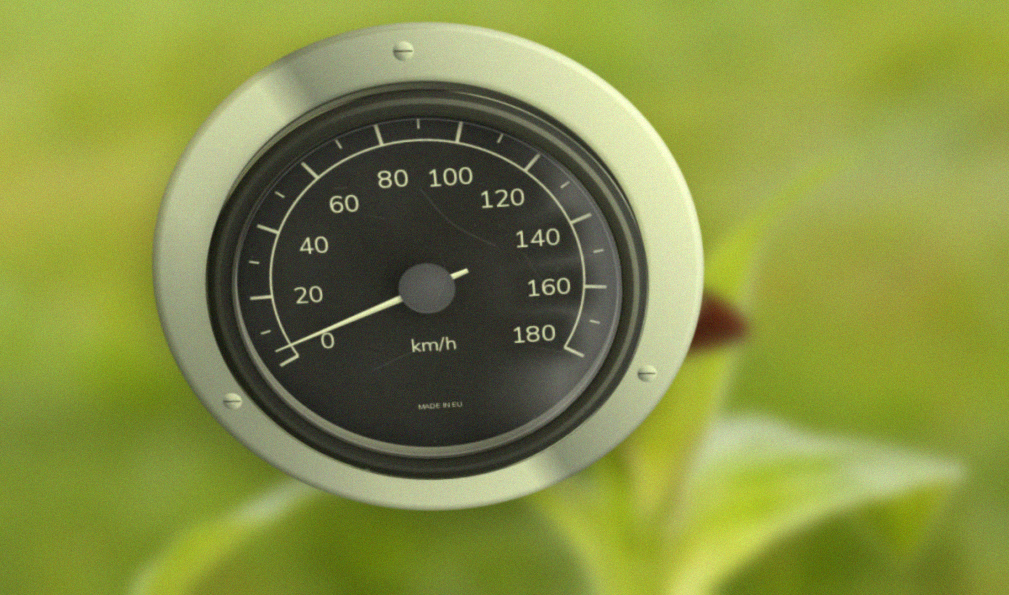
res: 5; km/h
